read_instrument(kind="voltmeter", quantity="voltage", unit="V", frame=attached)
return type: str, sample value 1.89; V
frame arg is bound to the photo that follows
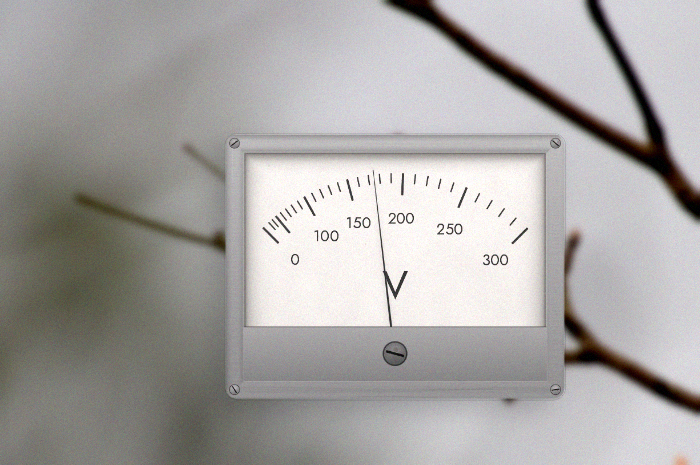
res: 175; V
